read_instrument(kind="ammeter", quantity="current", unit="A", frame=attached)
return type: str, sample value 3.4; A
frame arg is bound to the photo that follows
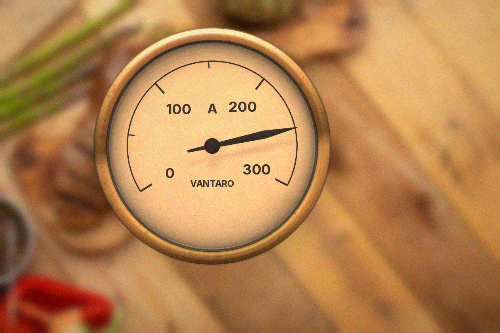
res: 250; A
